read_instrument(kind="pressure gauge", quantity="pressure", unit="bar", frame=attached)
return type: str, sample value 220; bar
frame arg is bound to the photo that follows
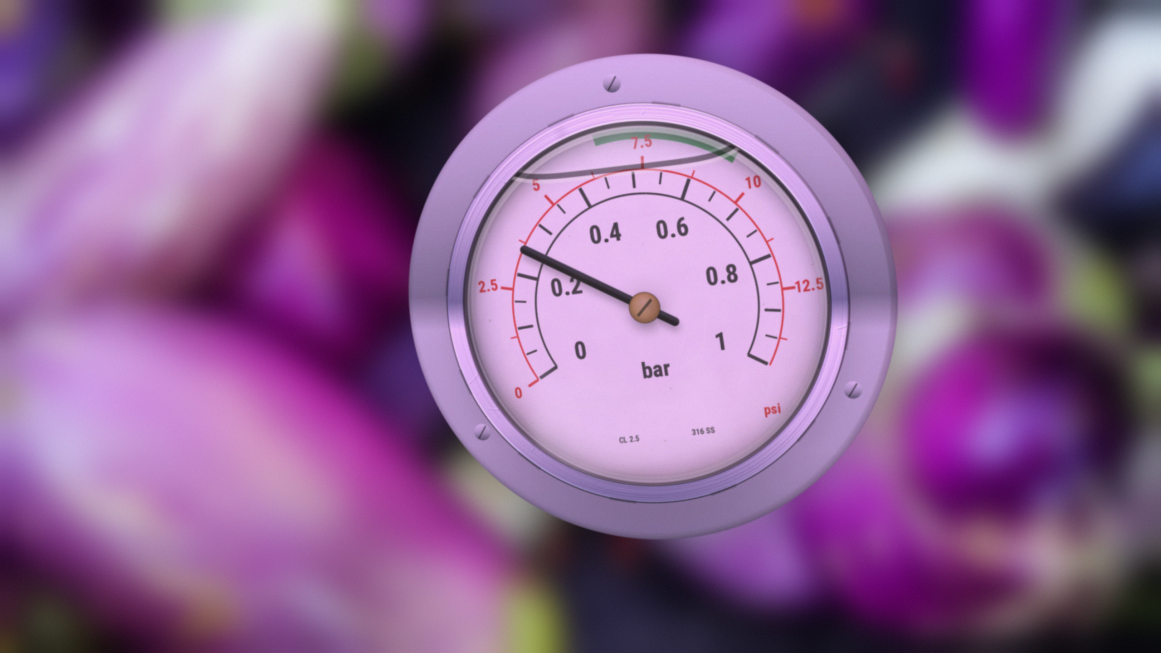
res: 0.25; bar
